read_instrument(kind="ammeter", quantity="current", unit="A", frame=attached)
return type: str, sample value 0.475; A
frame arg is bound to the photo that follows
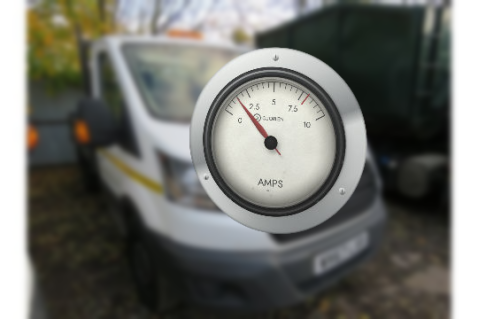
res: 1.5; A
